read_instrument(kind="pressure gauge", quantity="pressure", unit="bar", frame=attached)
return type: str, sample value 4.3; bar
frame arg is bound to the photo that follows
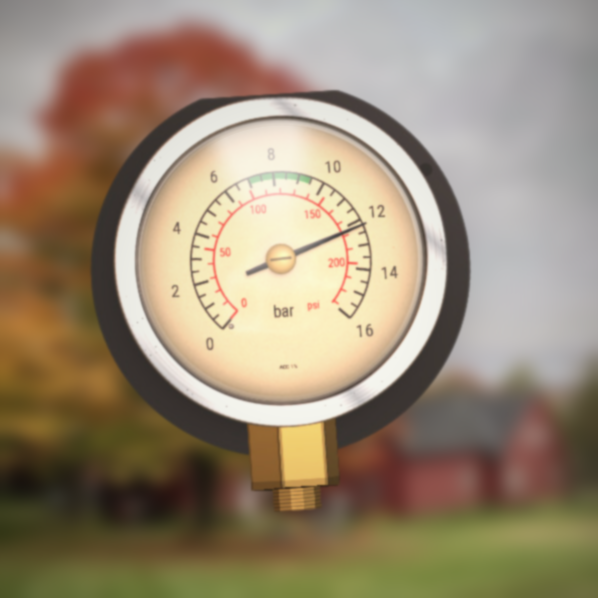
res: 12.25; bar
